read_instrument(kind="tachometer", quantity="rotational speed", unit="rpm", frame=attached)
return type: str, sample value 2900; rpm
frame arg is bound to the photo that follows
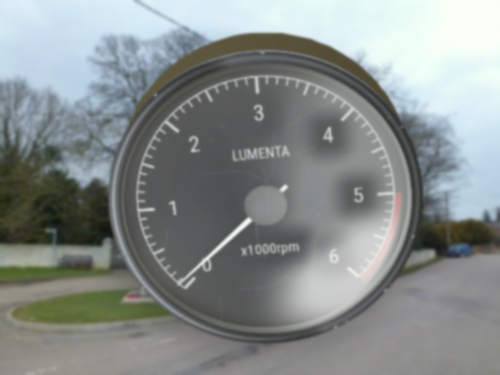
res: 100; rpm
